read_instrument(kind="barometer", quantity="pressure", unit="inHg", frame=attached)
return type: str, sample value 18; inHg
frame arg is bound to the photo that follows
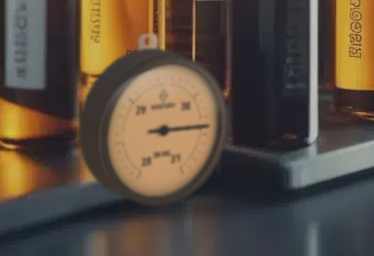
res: 30.4; inHg
